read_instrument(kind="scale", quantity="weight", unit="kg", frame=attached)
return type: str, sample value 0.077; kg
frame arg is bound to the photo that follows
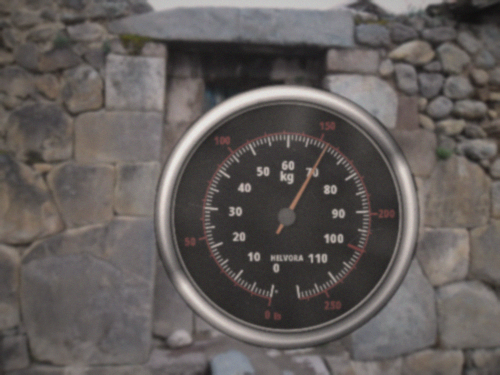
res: 70; kg
